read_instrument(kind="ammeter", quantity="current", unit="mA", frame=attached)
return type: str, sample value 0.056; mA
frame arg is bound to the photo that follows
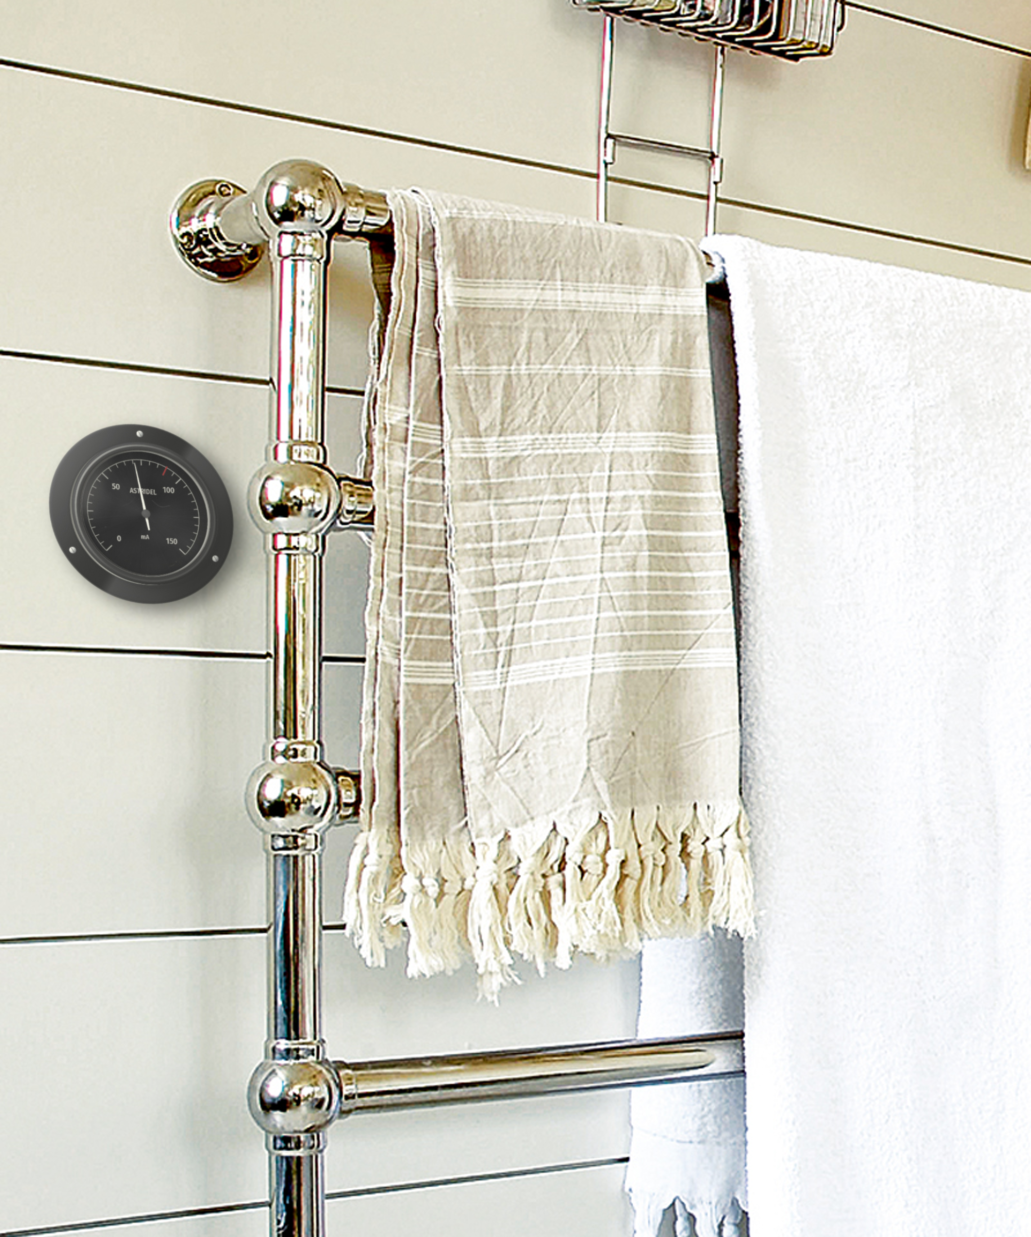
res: 70; mA
